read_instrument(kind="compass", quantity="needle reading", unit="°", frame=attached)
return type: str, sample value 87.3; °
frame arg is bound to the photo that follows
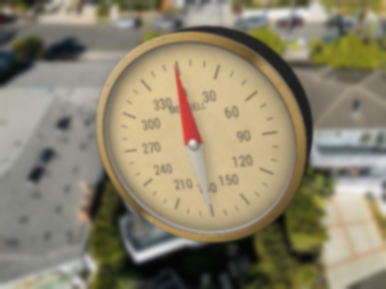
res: 0; °
